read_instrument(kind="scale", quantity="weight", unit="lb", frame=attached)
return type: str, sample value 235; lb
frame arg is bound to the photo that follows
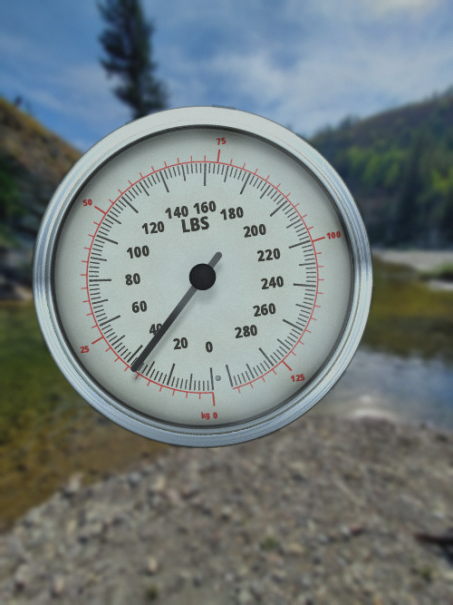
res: 36; lb
